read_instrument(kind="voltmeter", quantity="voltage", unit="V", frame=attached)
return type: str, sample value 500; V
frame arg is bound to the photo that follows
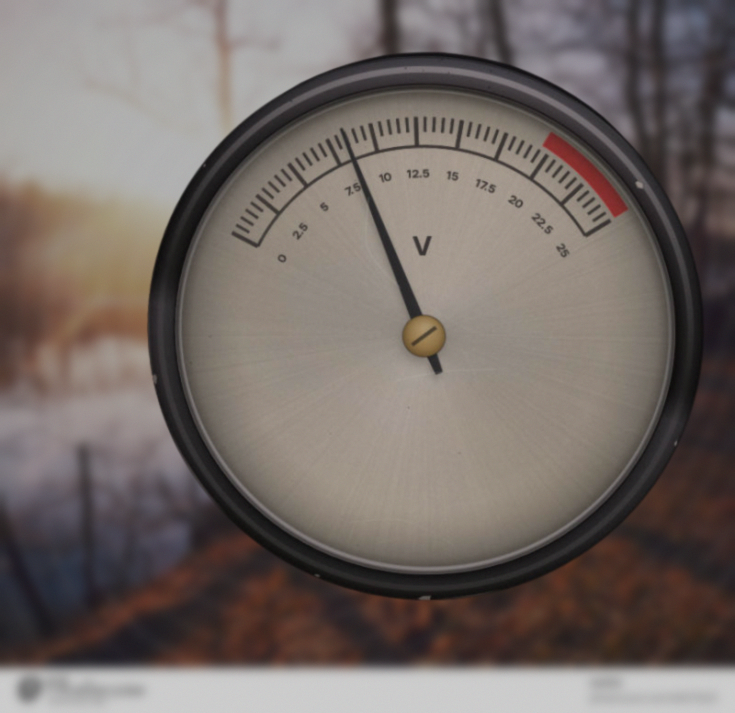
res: 8.5; V
